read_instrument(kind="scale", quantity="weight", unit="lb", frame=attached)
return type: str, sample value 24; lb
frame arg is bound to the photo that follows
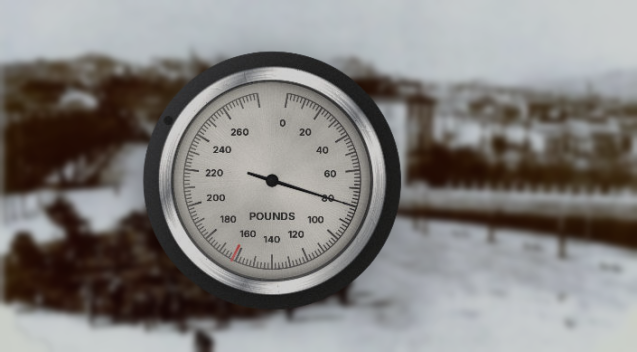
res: 80; lb
